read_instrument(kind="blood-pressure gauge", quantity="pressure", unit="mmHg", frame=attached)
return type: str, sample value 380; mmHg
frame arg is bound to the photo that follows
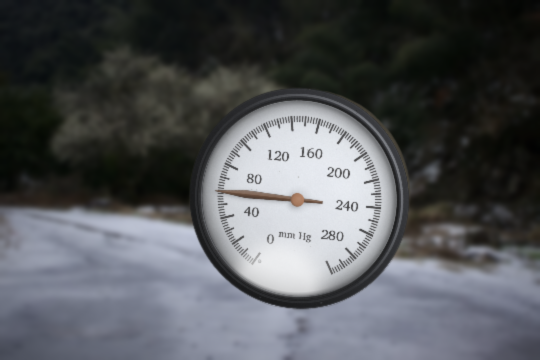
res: 60; mmHg
